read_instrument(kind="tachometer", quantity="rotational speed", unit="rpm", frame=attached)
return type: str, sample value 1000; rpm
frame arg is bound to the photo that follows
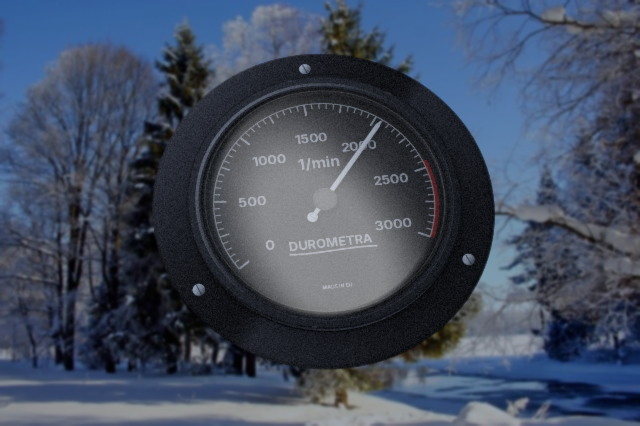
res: 2050; rpm
